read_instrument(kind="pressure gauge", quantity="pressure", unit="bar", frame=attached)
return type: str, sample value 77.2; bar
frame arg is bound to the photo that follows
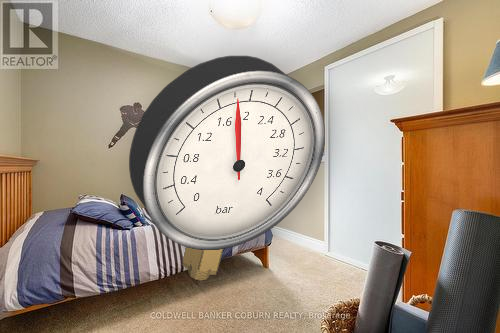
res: 1.8; bar
